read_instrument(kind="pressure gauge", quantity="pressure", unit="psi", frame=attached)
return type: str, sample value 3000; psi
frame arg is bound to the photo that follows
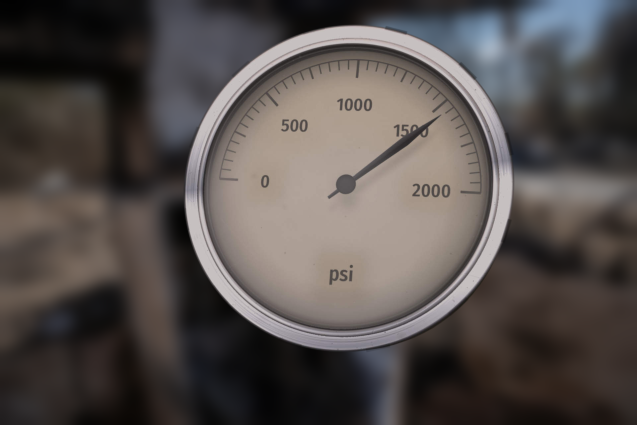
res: 1550; psi
